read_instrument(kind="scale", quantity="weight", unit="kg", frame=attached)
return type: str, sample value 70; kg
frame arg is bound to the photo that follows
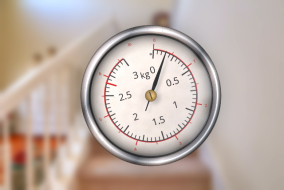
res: 0.15; kg
